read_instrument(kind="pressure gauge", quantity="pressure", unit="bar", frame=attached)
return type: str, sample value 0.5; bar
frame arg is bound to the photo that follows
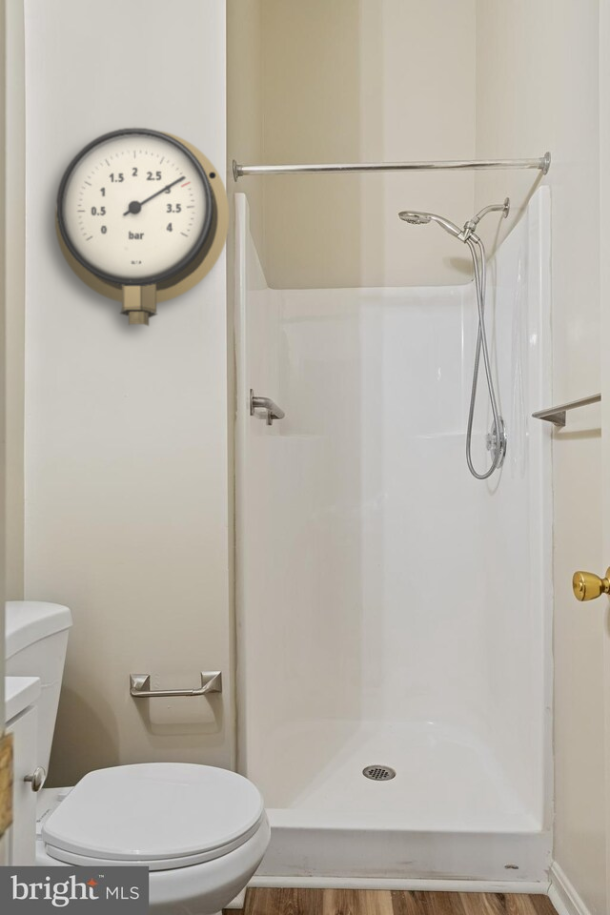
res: 3; bar
